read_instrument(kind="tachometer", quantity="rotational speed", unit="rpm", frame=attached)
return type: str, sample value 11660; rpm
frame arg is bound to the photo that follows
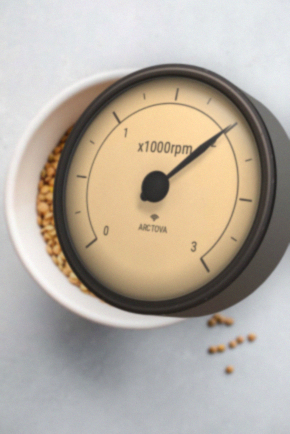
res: 2000; rpm
